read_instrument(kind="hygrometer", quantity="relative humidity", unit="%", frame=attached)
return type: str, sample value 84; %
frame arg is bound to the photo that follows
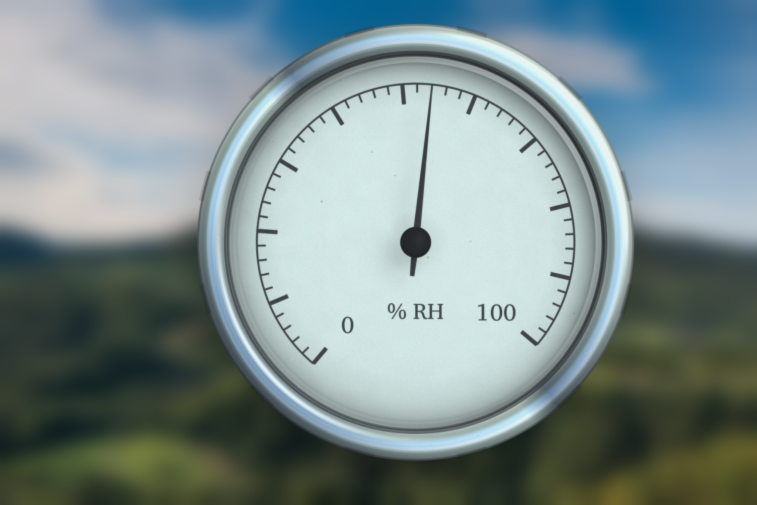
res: 54; %
